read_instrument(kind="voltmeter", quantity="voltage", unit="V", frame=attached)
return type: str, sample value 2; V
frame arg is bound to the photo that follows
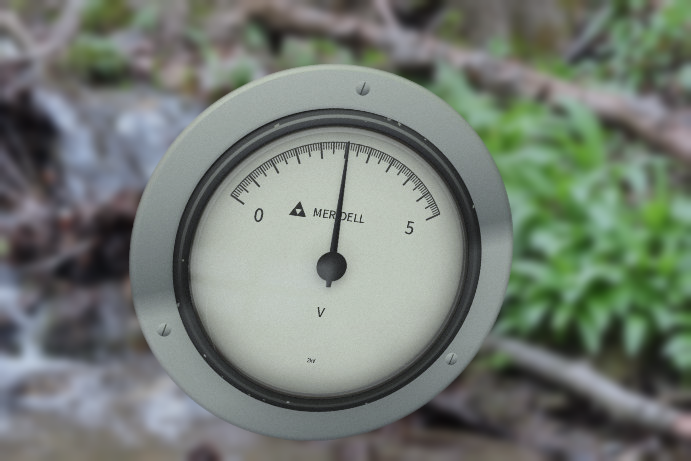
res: 2.5; V
